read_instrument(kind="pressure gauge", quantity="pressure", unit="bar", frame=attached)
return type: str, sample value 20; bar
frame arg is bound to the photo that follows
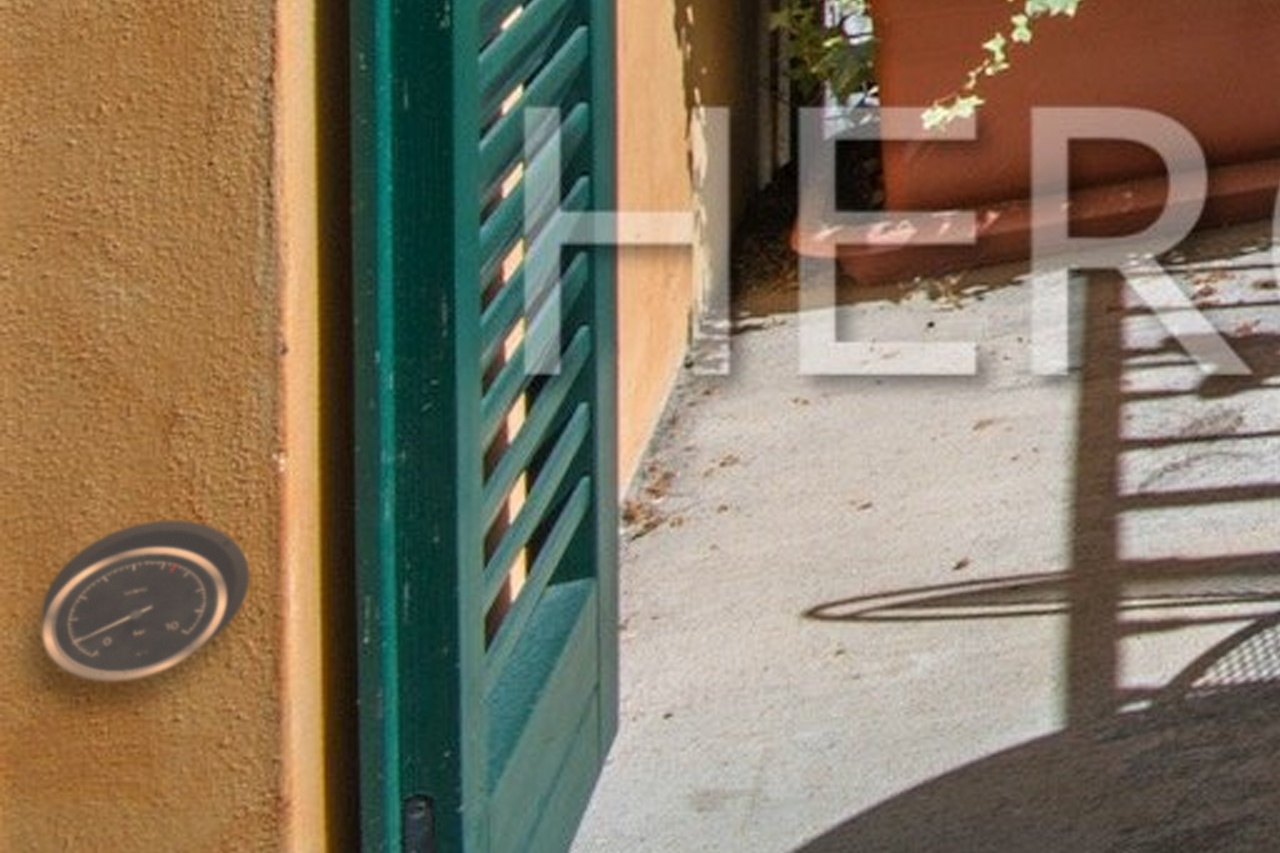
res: 1; bar
